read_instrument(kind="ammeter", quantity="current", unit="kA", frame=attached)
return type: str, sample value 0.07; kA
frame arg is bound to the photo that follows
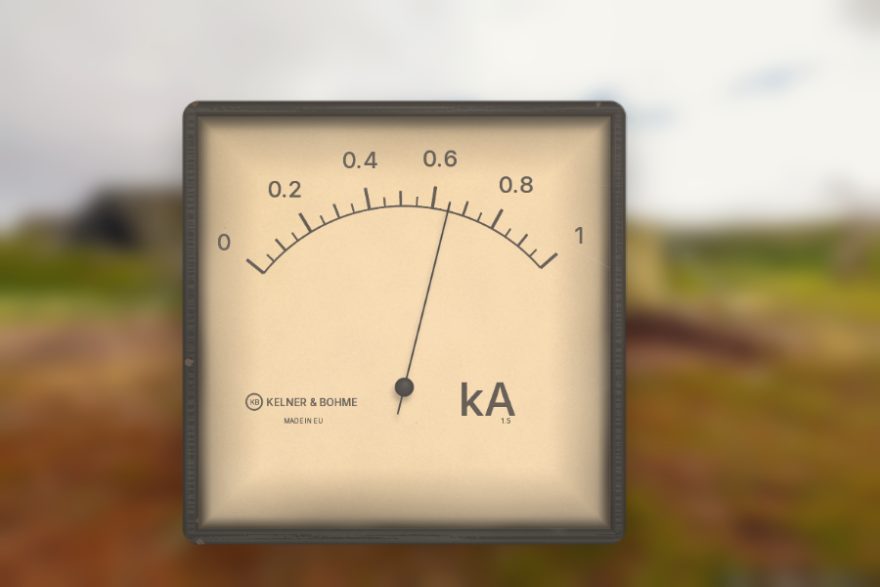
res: 0.65; kA
